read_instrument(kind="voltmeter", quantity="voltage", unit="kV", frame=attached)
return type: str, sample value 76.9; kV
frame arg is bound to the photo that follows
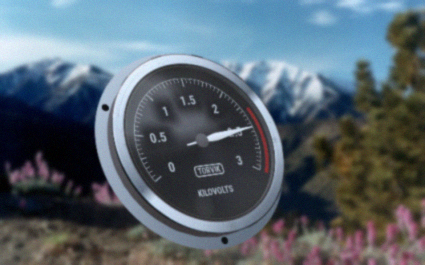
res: 2.5; kV
